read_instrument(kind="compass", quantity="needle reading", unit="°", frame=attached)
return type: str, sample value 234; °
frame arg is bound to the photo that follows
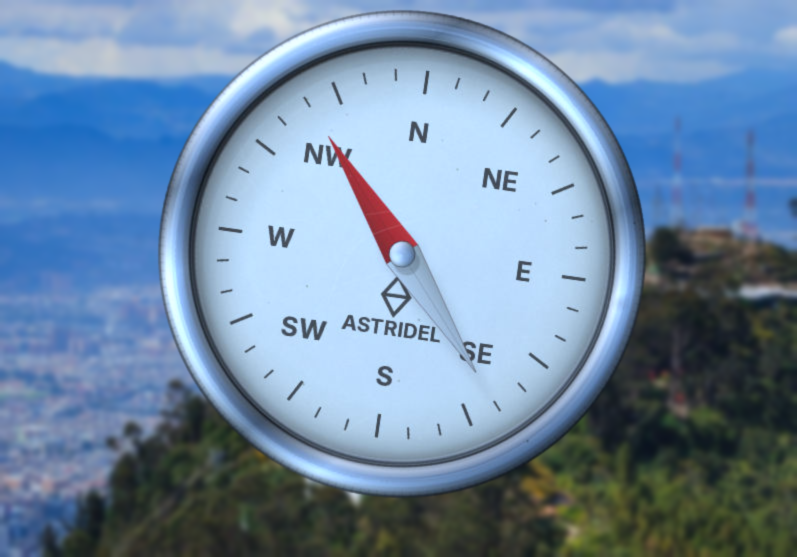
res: 320; °
